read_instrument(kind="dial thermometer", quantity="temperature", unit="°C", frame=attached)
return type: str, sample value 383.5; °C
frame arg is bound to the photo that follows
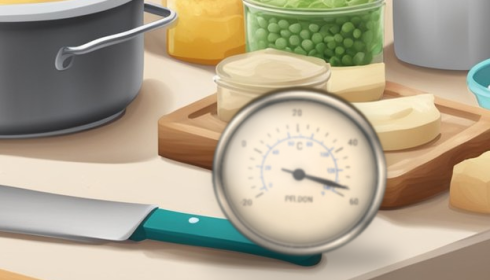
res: 56; °C
